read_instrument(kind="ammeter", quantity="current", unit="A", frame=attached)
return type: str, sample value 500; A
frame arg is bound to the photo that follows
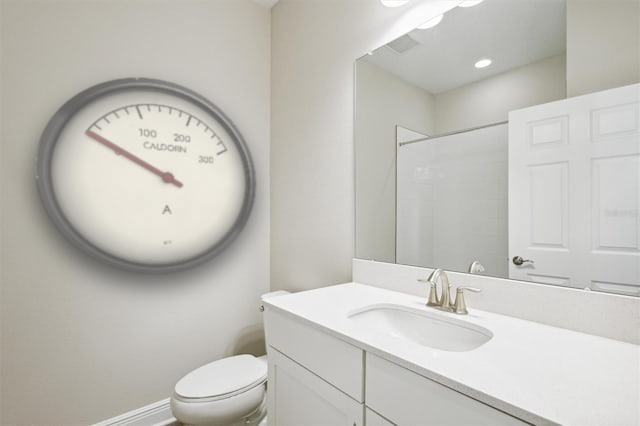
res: 0; A
